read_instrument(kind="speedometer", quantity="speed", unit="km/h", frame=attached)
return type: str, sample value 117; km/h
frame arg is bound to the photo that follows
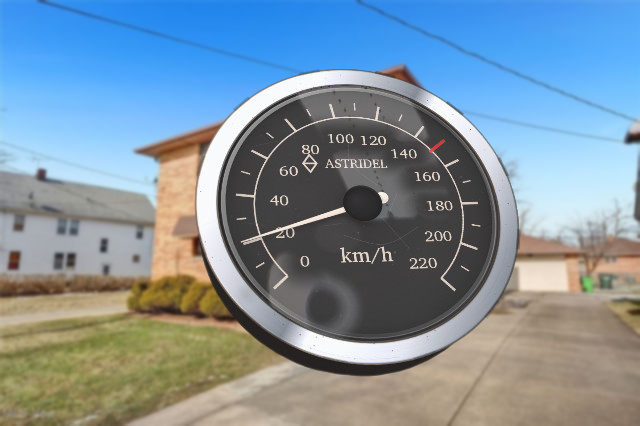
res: 20; km/h
